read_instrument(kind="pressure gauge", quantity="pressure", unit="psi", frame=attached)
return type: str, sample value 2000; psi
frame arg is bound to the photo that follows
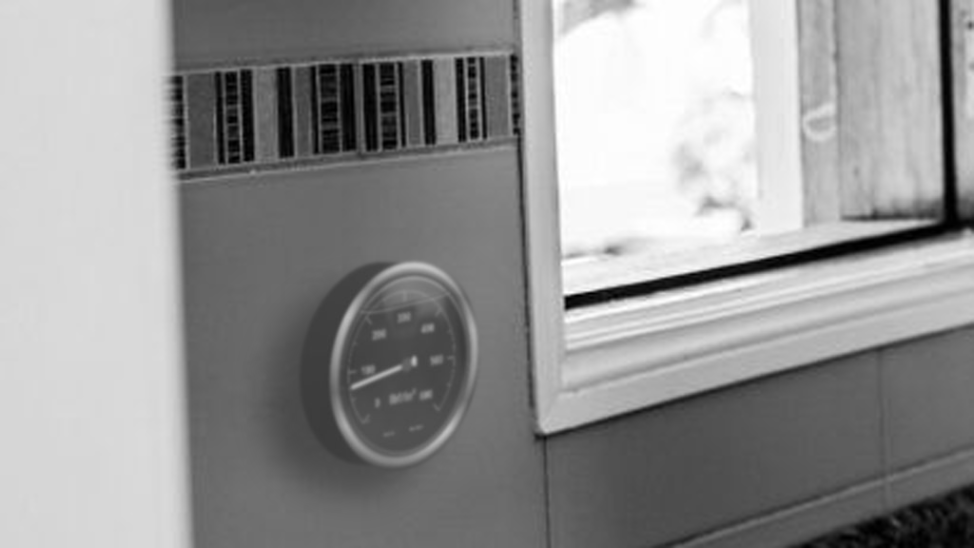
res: 75; psi
